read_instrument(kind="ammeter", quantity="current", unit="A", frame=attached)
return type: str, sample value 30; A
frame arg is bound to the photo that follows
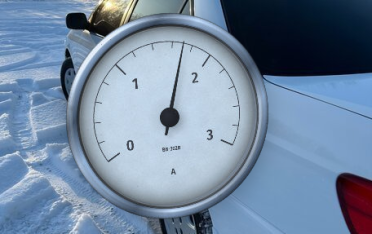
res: 1.7; A
